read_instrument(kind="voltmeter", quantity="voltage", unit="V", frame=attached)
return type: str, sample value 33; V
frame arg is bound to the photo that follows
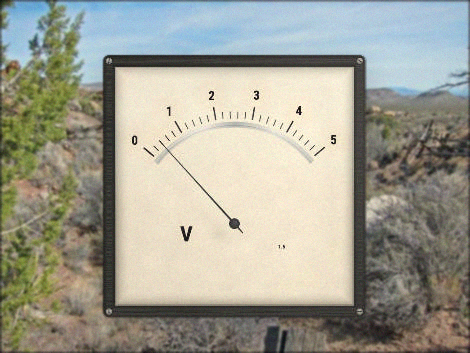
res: 0.4; V
